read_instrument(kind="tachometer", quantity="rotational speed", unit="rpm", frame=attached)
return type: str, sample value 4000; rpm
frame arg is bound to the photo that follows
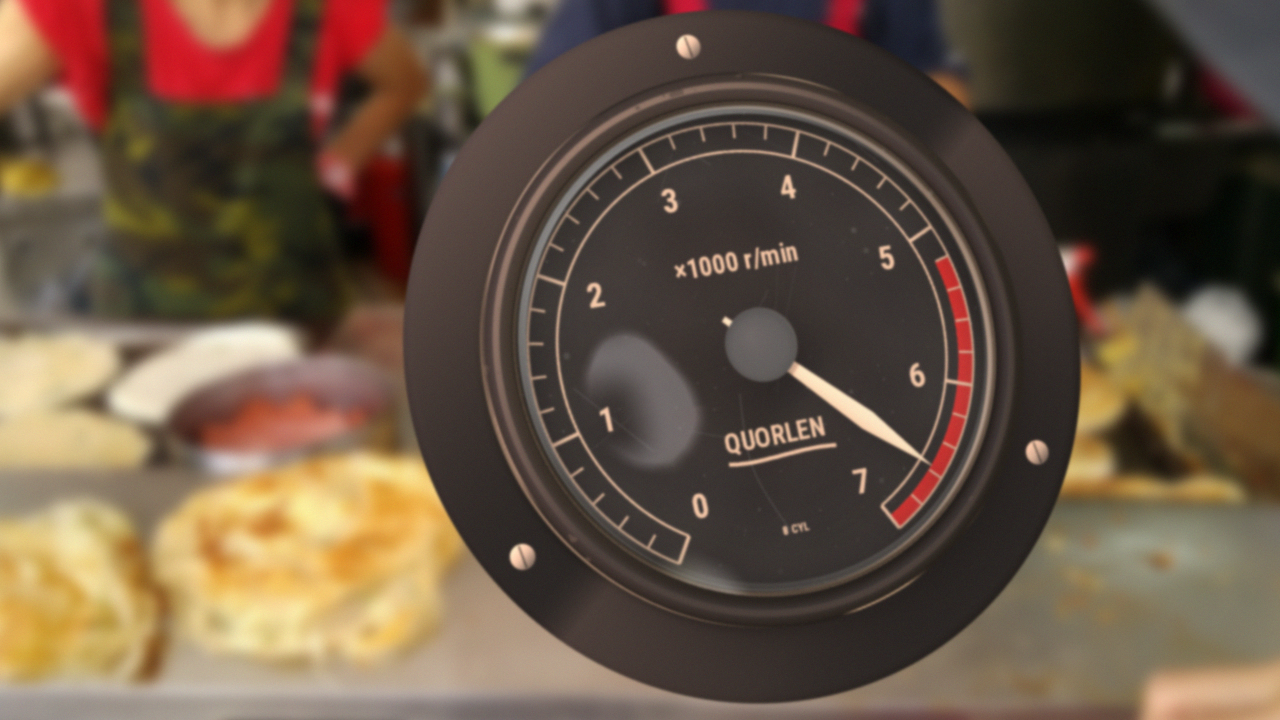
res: 6600; rpm
